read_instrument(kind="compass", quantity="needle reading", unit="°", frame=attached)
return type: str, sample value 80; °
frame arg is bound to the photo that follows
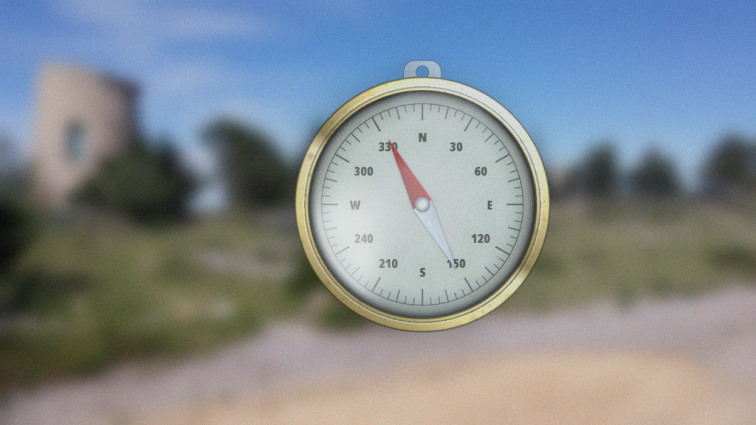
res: 332.5; °
